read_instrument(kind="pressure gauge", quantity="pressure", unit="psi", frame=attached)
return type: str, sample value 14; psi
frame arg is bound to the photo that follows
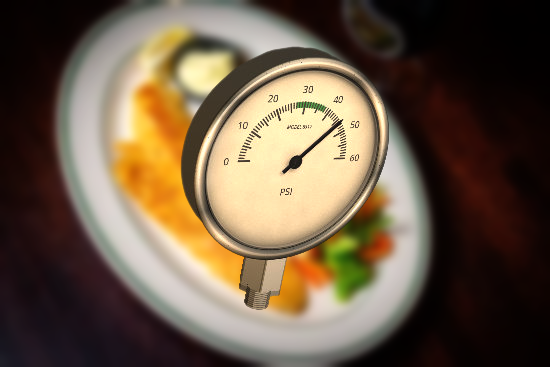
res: 45; psi
